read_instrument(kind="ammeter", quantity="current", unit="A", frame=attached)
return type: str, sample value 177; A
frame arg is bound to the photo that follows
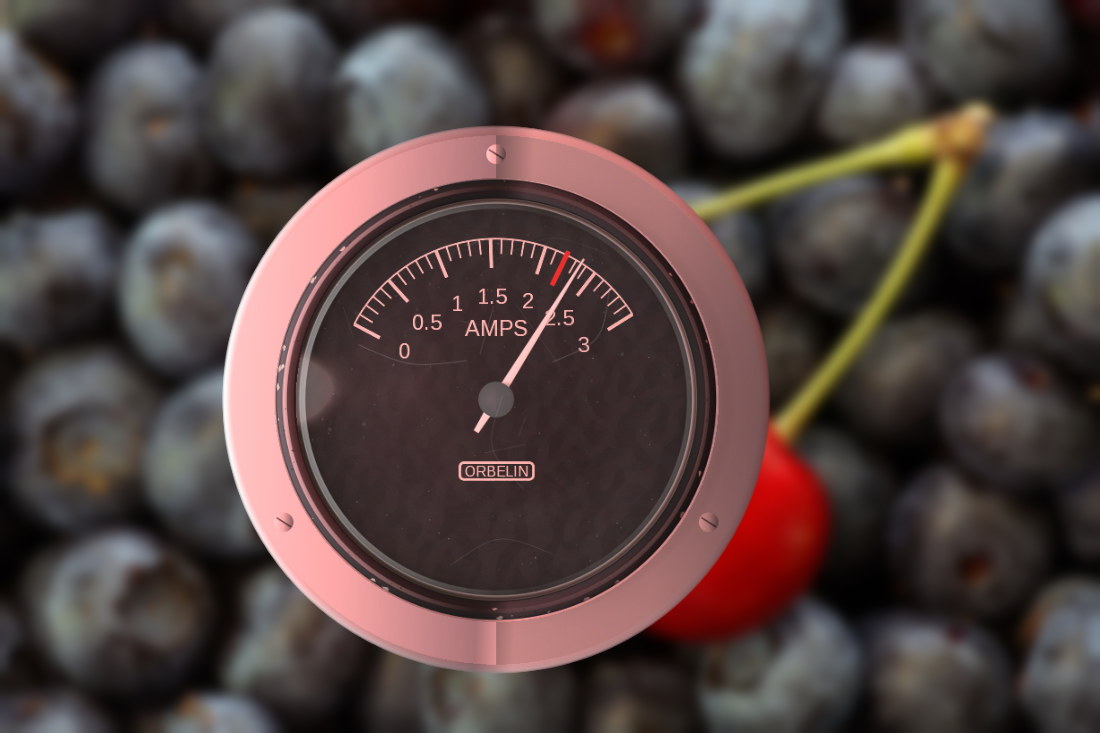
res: 2.35; A
